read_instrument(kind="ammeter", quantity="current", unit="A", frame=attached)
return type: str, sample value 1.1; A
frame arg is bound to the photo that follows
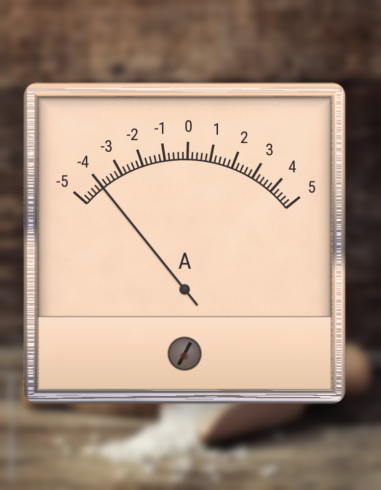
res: -4; A
